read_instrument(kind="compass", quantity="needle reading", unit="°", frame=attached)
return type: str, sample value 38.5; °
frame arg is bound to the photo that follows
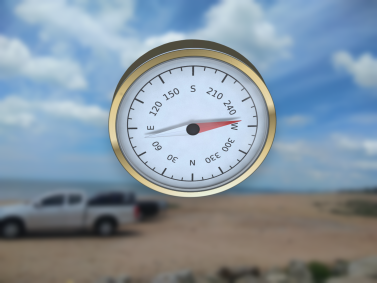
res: 260; °
